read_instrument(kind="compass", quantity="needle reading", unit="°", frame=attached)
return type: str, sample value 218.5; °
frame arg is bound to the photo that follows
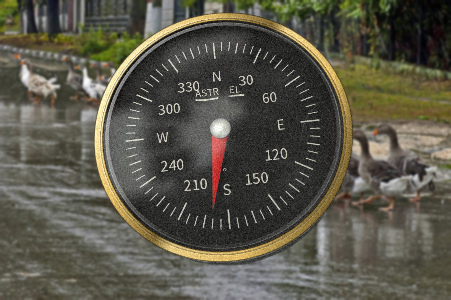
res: 190; °
